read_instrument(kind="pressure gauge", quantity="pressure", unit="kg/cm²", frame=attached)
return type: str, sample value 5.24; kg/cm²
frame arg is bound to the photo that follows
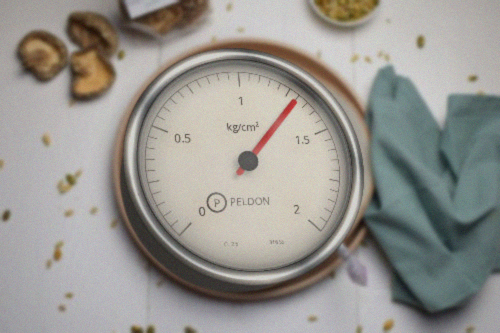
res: 1.3; kg/cm²
